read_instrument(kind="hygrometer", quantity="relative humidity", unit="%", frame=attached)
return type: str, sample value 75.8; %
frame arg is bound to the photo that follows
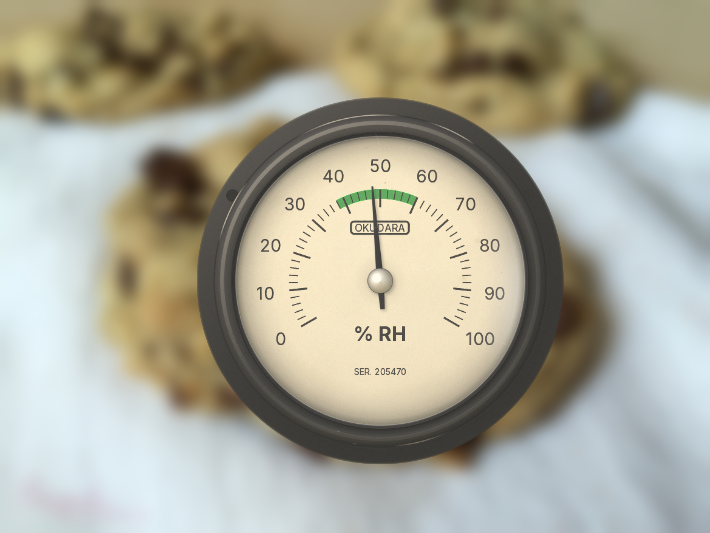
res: 48; %
